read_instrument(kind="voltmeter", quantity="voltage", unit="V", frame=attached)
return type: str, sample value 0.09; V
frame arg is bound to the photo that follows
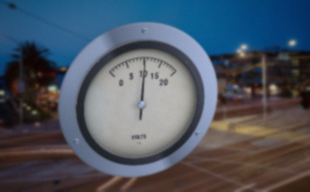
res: 10; V
